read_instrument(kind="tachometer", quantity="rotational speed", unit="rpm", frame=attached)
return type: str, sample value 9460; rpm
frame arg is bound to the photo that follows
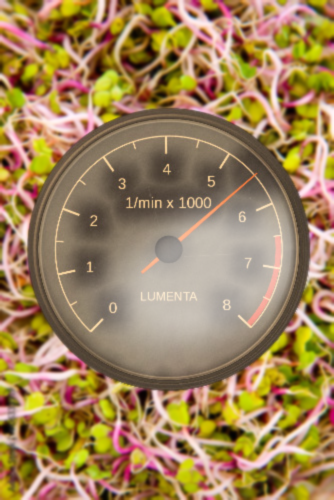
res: 5500; rpm
